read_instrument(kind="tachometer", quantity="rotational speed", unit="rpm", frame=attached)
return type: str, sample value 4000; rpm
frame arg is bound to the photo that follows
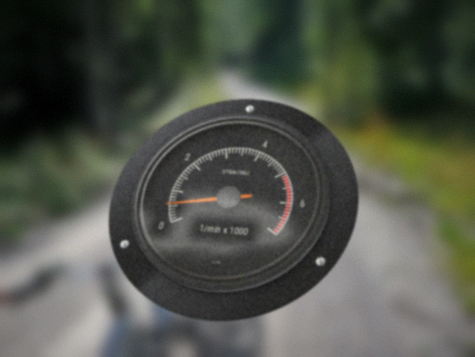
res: 500; rpm
